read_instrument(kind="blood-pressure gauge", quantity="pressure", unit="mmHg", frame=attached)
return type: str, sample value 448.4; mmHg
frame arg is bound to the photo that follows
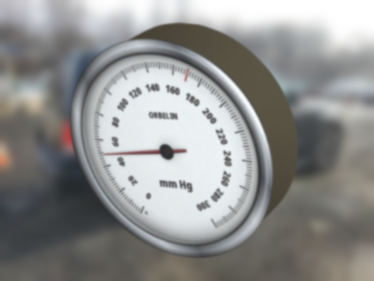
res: 50; mmHg
